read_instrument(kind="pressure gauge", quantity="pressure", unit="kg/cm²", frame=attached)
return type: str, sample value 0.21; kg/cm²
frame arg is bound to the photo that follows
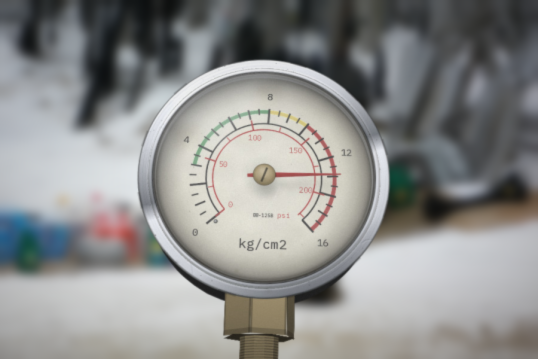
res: 13; kg/cm²
